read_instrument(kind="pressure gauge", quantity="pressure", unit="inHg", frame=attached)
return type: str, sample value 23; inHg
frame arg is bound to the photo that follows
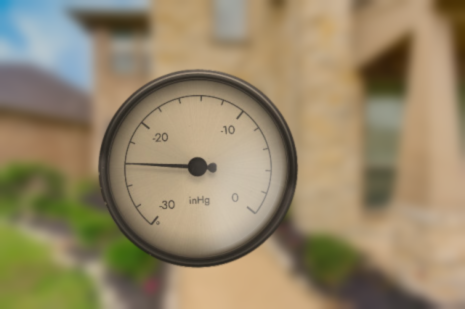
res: -24; inHg
